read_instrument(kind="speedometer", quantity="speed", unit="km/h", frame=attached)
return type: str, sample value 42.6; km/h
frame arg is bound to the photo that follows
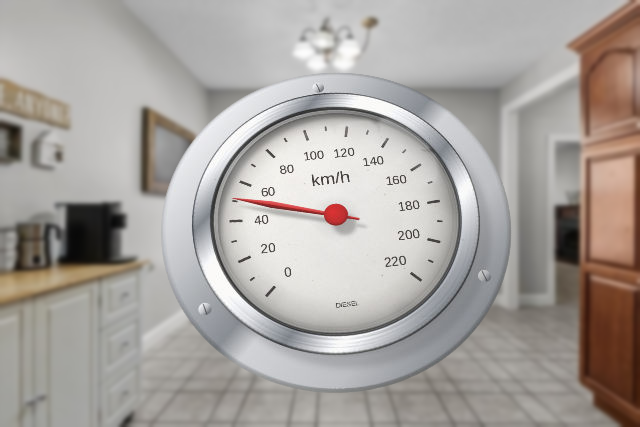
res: 50; km/h
